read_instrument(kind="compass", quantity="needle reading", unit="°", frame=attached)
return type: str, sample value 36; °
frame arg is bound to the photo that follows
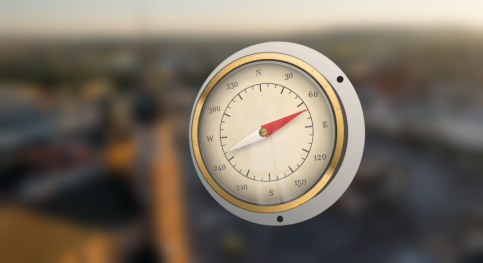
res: 70; °
